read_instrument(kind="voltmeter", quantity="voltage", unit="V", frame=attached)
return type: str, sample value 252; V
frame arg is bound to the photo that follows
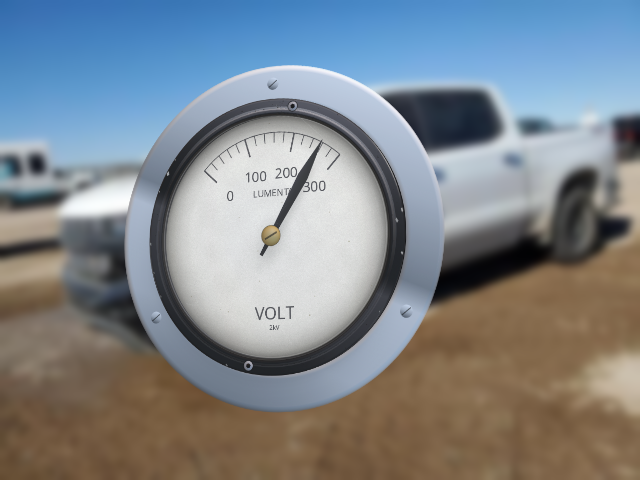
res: 260; V
